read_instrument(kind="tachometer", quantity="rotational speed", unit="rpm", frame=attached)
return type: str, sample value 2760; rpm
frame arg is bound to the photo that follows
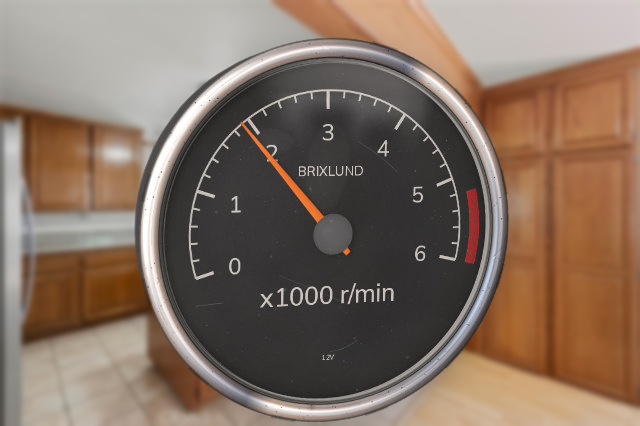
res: 1900; rpm
